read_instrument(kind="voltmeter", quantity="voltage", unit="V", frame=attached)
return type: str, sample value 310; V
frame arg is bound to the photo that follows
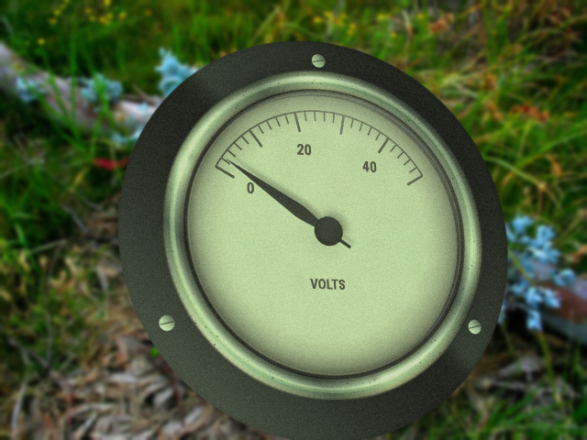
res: 2; V
